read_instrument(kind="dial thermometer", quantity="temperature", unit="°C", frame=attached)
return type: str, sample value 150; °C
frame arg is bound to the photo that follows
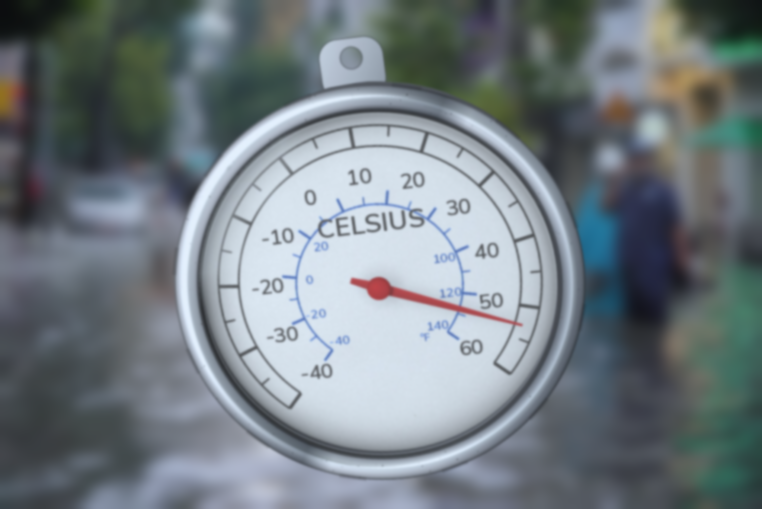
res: 52.5; °C
